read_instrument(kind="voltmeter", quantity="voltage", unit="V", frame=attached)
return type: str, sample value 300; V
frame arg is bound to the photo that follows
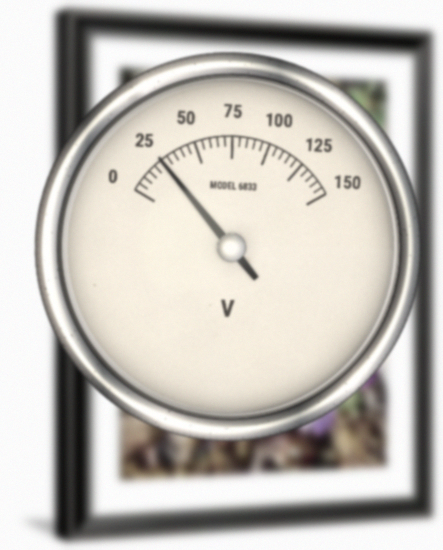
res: 25; V
